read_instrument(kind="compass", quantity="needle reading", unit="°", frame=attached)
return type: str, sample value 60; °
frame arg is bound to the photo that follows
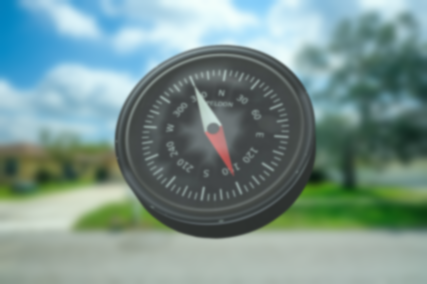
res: 150; °
